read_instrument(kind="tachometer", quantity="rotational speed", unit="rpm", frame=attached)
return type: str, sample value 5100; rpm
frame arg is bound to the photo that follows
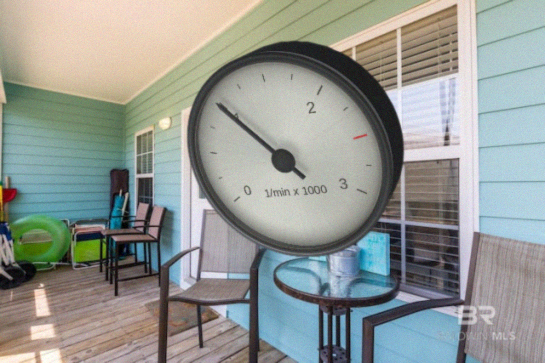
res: 1000; rpm
